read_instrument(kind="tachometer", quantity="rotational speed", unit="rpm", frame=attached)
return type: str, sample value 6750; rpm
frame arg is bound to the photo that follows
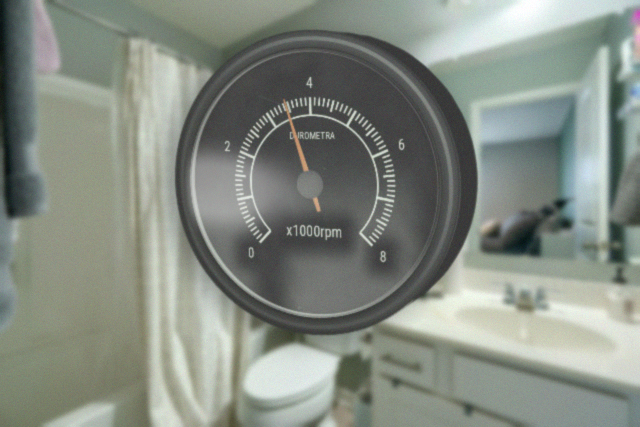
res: 3500; rpm
